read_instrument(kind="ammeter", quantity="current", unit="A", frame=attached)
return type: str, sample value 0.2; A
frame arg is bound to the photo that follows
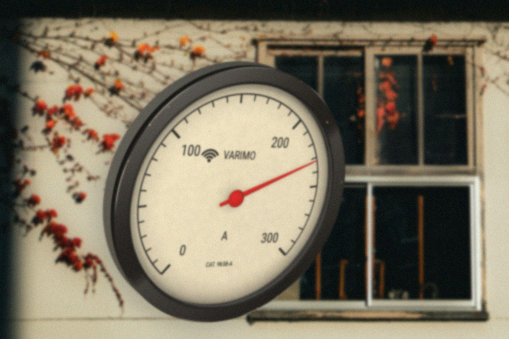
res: 230; A
